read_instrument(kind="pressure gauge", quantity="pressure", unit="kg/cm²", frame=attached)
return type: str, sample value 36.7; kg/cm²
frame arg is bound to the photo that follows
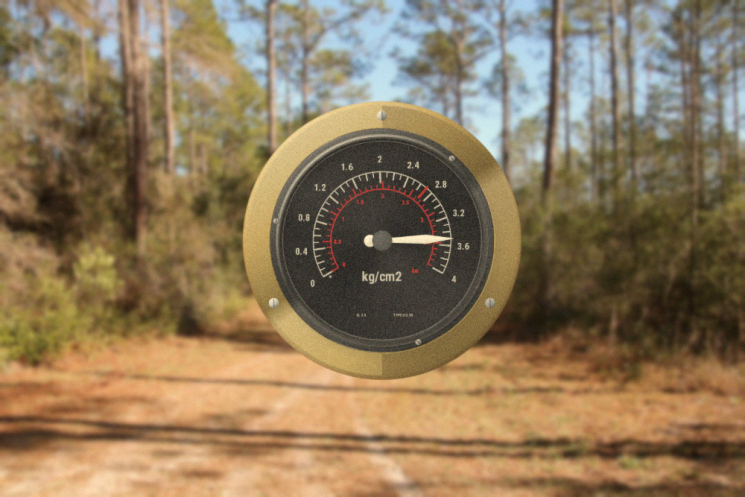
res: 3.5; kg/cm²
